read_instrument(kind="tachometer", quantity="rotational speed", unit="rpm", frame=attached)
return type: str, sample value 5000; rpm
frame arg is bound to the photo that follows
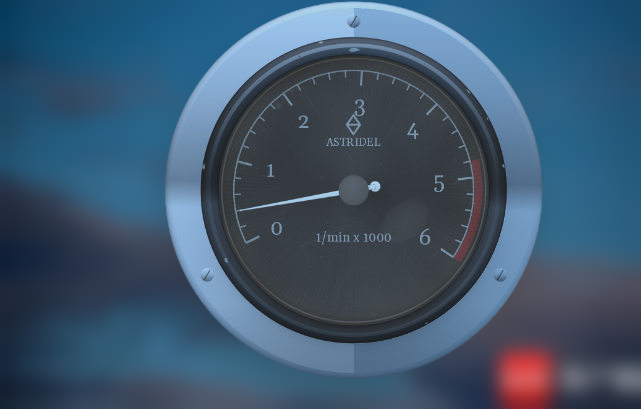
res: 400; rpm
